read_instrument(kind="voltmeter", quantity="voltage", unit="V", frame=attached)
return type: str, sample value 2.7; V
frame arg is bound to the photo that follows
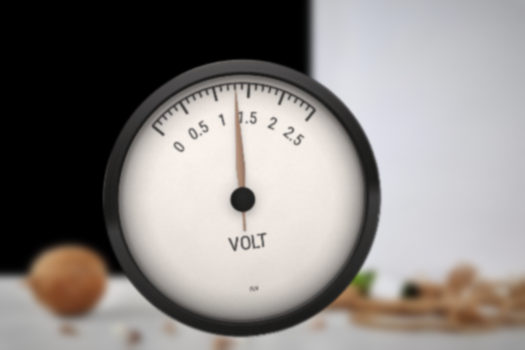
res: 1.3; V
